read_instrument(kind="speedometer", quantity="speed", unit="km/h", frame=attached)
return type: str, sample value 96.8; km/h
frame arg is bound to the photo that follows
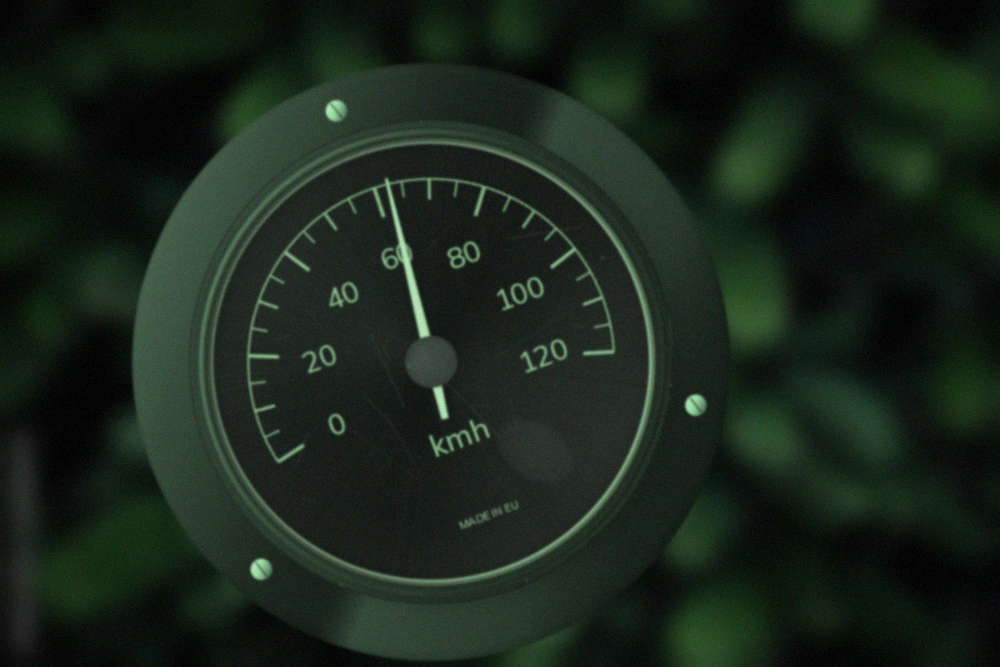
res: 62.5; km/h
